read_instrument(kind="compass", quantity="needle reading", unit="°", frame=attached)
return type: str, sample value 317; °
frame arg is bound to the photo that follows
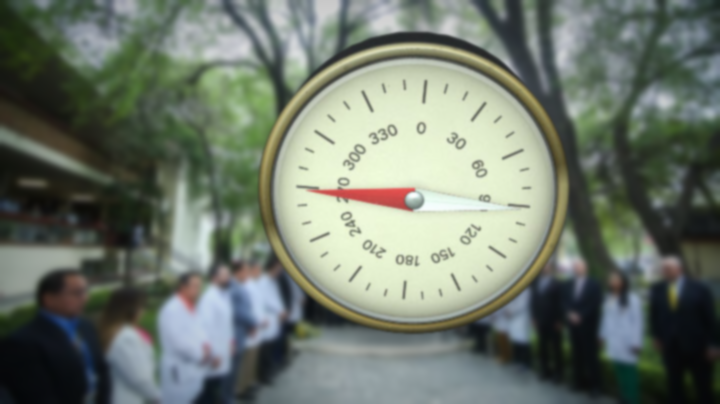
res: 270; °
